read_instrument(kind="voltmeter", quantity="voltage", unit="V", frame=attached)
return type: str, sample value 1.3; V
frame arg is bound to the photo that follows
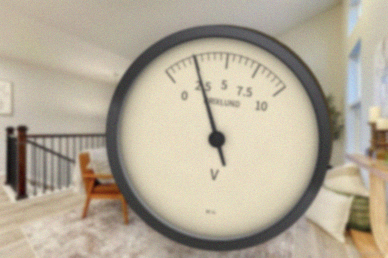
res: 2.5; V
